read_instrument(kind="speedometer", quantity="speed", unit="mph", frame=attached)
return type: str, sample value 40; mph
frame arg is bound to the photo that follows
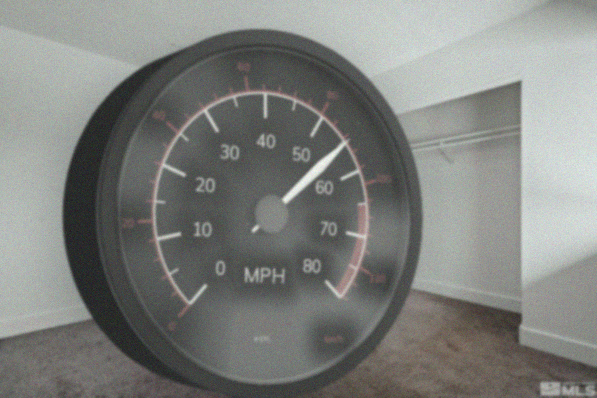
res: 55; mph
